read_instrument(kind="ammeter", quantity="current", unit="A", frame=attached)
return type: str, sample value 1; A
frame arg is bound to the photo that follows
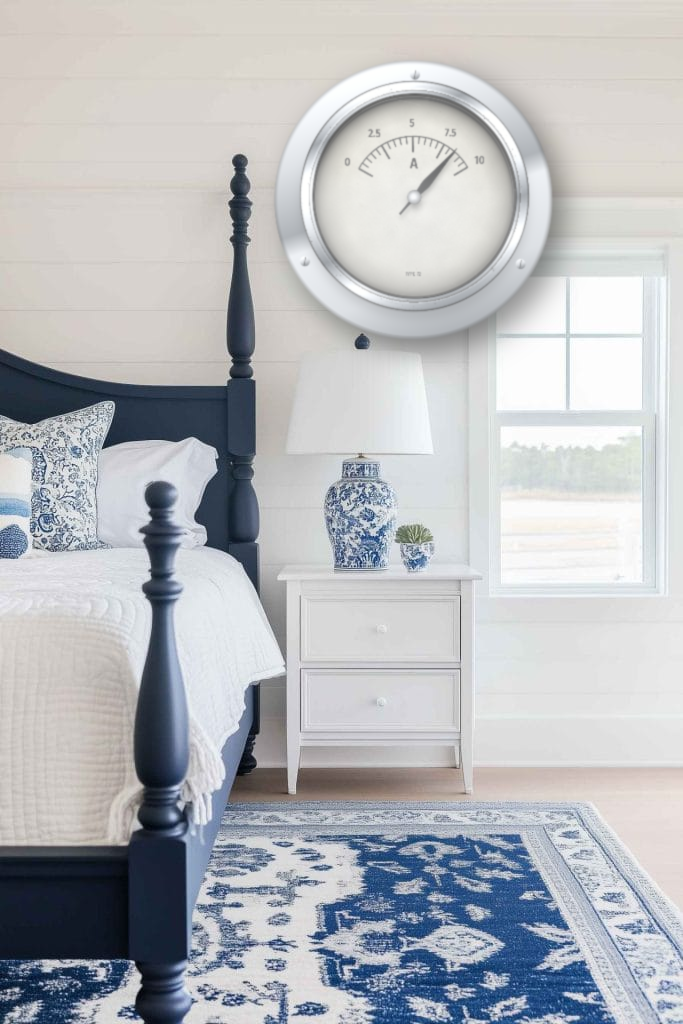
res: 8.5; A
